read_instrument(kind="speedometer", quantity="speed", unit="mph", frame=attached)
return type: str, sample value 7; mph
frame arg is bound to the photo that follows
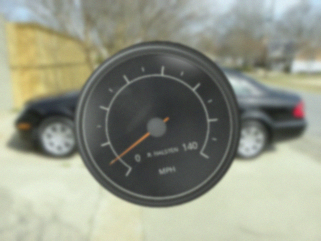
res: 10; mph
